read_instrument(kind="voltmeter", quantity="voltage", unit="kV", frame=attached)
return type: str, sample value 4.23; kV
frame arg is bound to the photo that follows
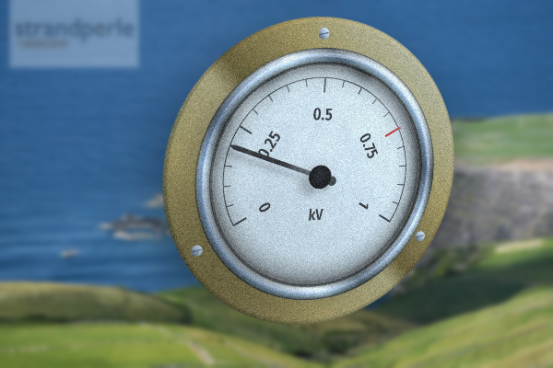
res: 0.2; kV
